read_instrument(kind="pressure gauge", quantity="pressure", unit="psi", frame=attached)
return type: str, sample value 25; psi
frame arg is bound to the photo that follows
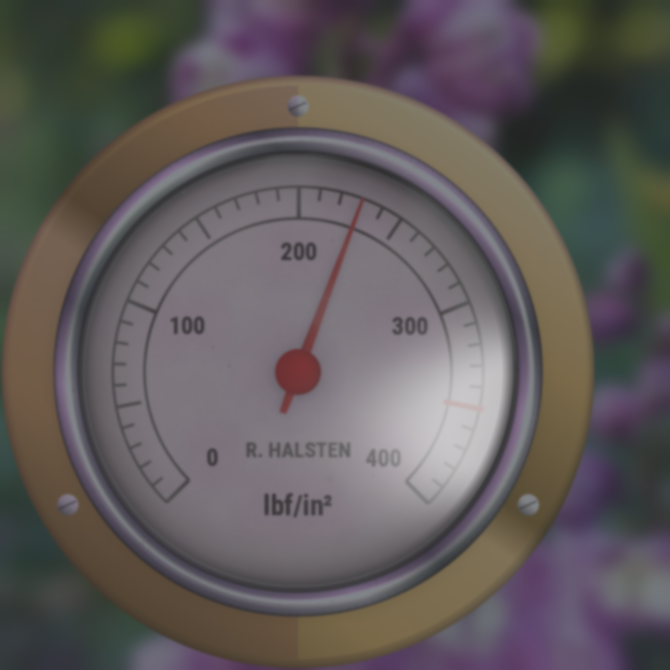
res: 230; psi
